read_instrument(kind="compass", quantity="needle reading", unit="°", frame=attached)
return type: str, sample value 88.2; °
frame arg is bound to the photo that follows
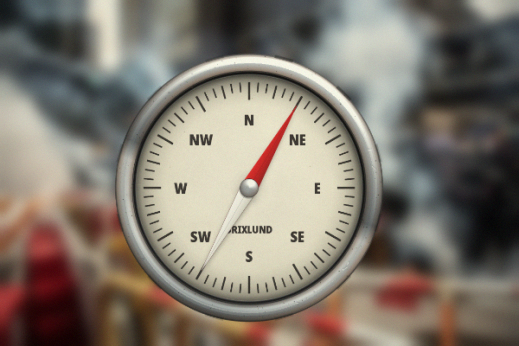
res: 30; °
